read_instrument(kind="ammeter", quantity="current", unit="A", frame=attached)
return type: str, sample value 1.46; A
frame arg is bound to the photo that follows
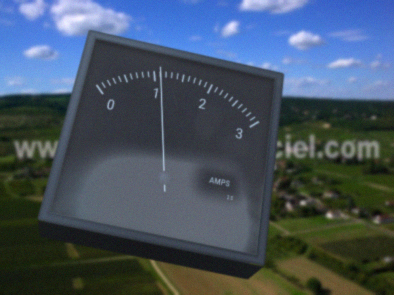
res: 1.1; A
